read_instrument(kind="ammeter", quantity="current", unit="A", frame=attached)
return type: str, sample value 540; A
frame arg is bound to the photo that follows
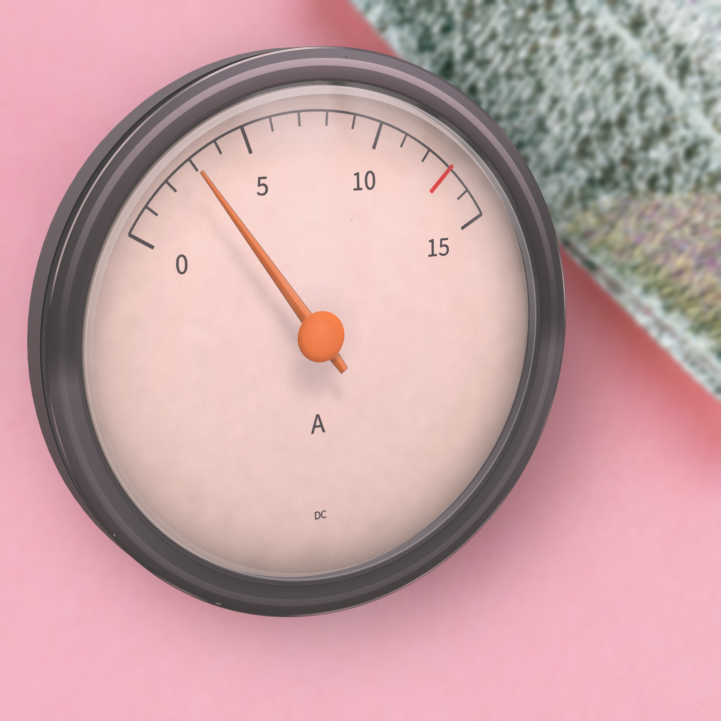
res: 3; A
